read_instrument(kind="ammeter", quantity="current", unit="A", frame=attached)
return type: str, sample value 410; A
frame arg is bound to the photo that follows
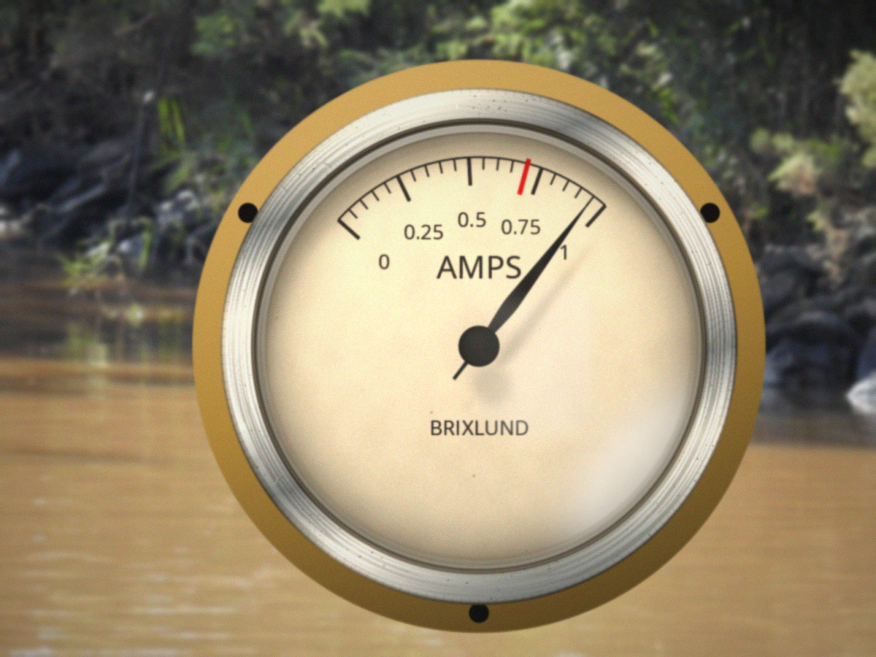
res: 0.95; A
